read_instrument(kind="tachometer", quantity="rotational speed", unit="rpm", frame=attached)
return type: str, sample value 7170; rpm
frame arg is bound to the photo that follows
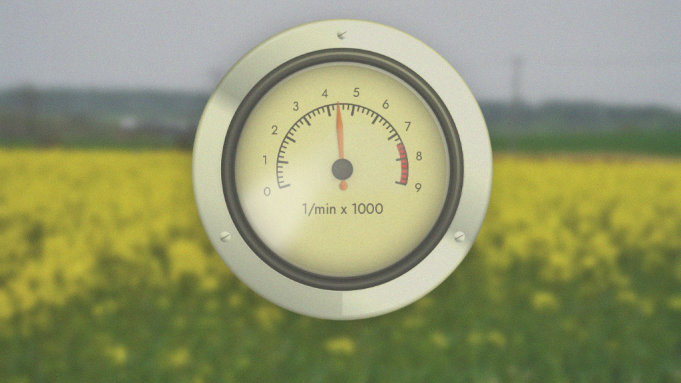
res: 4400; rpm
